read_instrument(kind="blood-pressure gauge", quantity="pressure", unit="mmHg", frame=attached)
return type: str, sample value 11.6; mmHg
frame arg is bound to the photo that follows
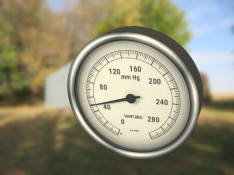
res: 50; mmHg
